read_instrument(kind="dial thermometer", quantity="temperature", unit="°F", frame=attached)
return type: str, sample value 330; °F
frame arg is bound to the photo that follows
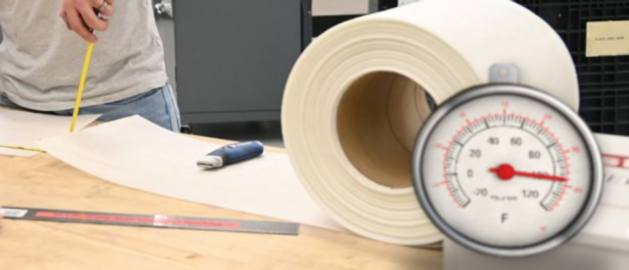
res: 100; °F
